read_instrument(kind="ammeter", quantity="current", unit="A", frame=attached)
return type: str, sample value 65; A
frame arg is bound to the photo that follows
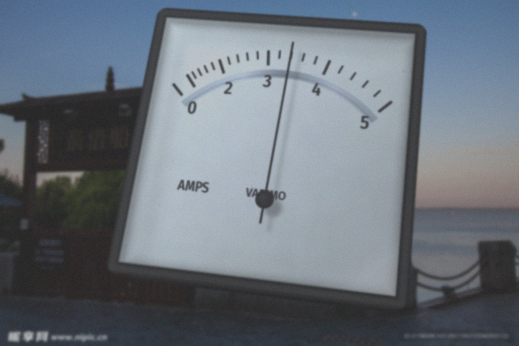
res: 3.4; A
